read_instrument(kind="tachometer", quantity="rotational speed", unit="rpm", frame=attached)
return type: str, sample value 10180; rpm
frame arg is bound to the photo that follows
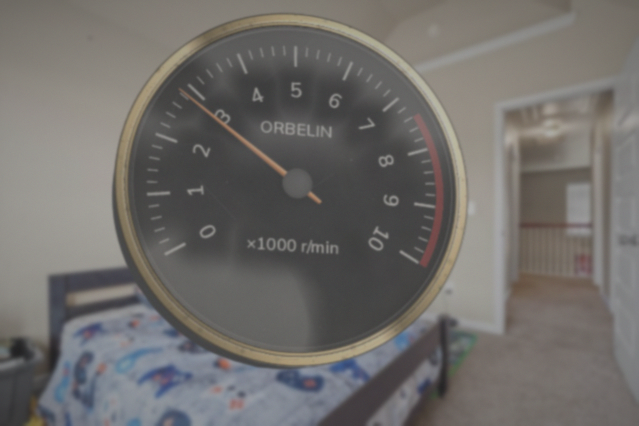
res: 2800; rpm
